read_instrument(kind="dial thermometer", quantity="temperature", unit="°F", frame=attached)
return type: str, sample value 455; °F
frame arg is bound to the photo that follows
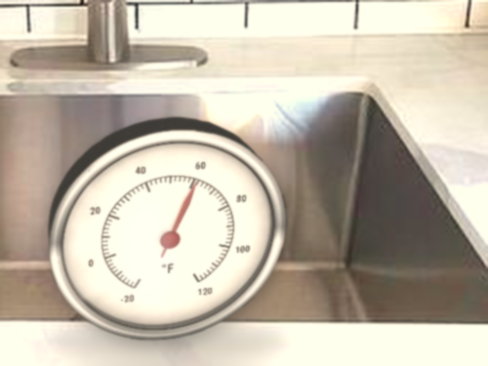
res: 60; °F
